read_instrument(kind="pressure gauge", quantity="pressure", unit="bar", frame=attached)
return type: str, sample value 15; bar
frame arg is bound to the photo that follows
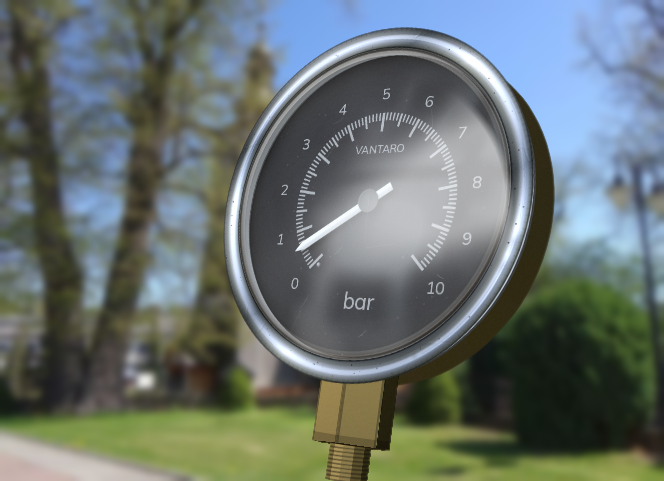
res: 0.5; bar
